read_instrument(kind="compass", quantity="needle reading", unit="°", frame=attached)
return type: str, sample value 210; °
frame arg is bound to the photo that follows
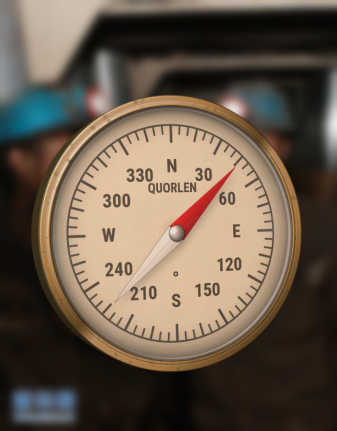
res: 45; °
